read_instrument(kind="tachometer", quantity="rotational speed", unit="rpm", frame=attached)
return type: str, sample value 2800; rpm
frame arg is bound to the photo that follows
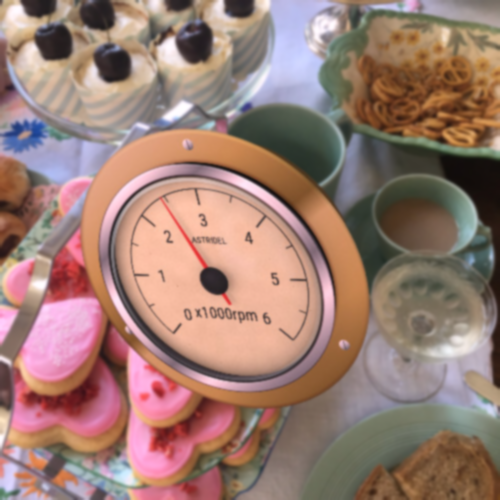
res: 2500; rpm
